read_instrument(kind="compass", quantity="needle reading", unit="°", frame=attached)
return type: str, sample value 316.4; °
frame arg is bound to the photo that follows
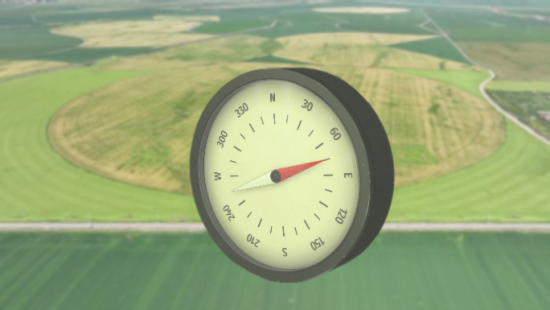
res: 75; °
